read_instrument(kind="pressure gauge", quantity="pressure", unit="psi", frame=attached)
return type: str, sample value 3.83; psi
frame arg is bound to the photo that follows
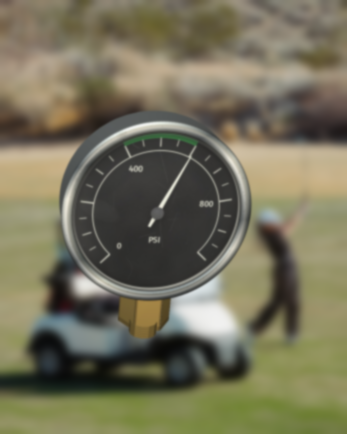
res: 600; psi
